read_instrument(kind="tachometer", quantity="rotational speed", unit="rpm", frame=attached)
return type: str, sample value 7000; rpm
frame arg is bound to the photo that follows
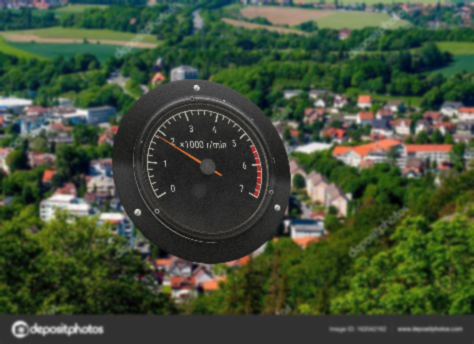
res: 1800; rpm
